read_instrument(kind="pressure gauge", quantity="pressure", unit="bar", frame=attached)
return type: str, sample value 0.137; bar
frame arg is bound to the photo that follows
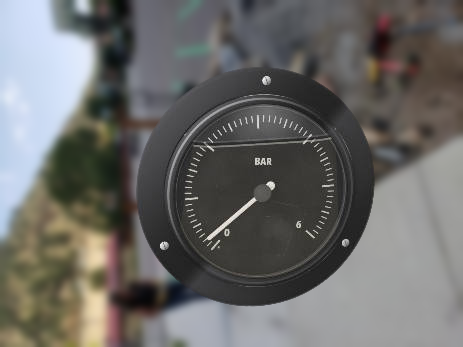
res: 0.2; bar
